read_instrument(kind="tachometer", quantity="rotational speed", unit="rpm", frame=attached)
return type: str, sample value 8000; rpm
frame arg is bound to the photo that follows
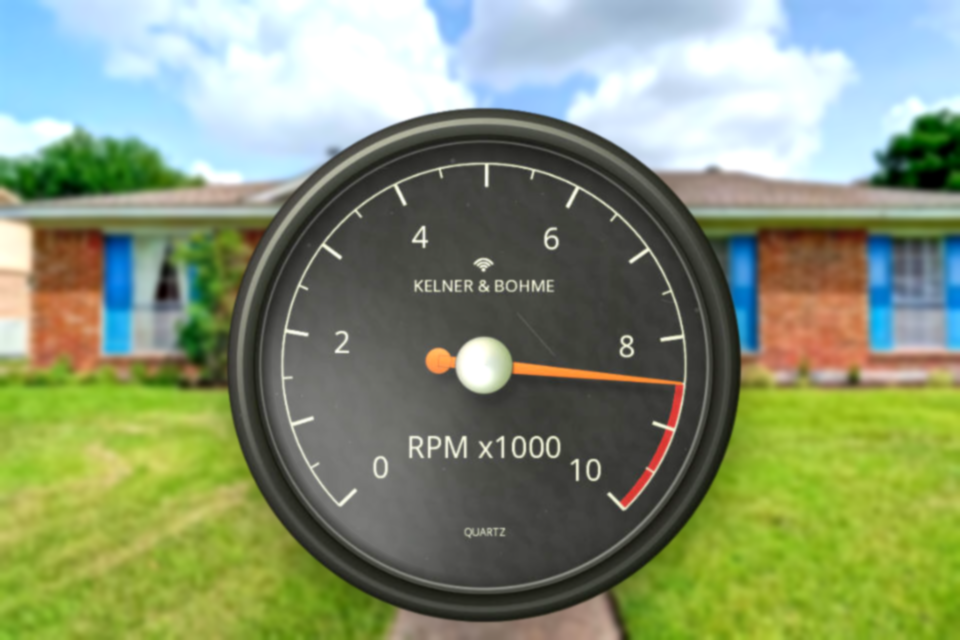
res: 8500; rpm
